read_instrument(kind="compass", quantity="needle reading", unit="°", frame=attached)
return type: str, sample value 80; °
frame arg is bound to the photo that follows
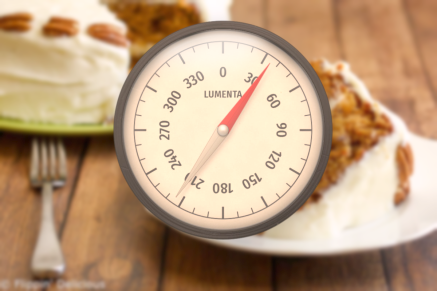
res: 35; °
